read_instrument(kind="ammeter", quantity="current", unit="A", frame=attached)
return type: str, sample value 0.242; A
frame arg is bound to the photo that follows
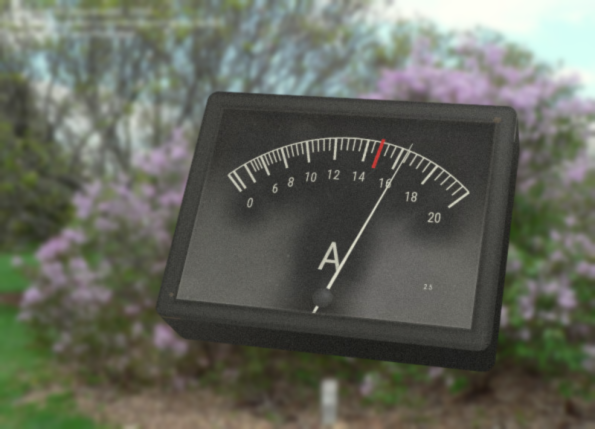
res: 16.4; A
